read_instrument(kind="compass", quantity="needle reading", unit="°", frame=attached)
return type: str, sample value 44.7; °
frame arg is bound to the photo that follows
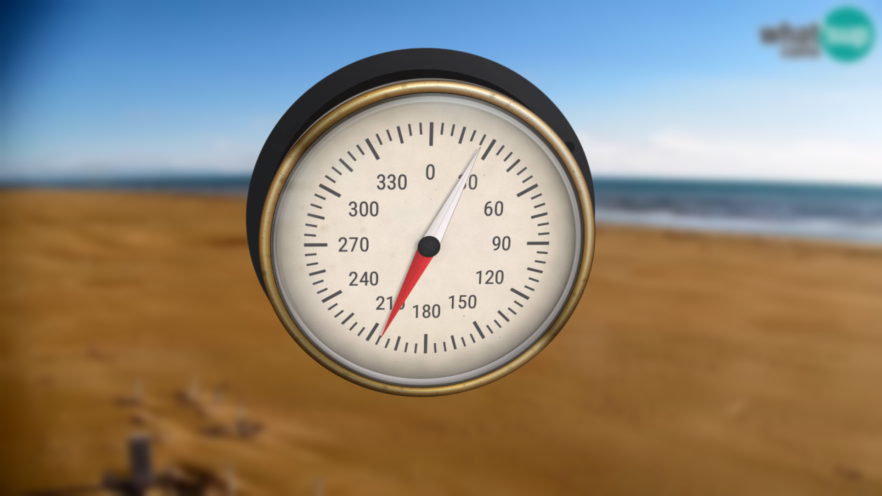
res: 205; °
